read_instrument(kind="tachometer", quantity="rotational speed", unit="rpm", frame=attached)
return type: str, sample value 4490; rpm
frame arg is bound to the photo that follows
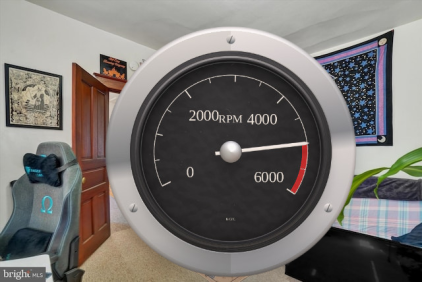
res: 5000; rpm
